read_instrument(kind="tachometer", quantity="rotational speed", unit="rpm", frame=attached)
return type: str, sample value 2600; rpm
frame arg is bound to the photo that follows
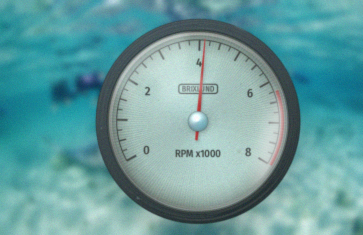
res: 4125; rpm
